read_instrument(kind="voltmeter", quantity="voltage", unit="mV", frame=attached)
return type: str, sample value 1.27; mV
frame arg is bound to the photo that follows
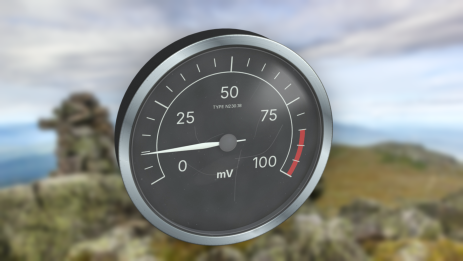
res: 10; mV
